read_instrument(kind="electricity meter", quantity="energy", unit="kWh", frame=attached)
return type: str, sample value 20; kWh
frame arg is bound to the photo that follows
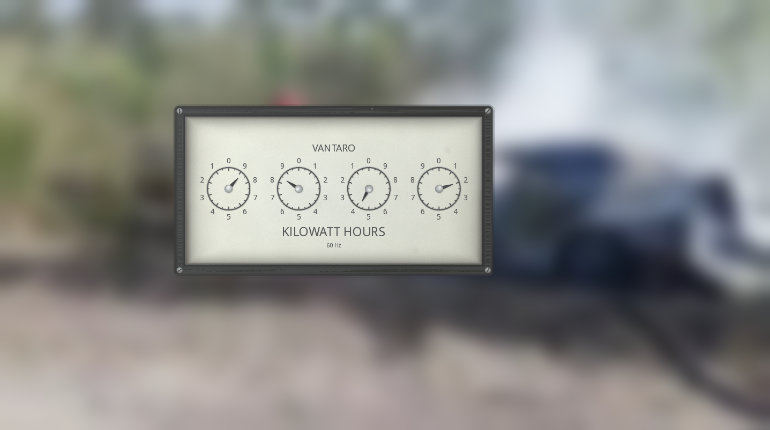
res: 8842; kWh
